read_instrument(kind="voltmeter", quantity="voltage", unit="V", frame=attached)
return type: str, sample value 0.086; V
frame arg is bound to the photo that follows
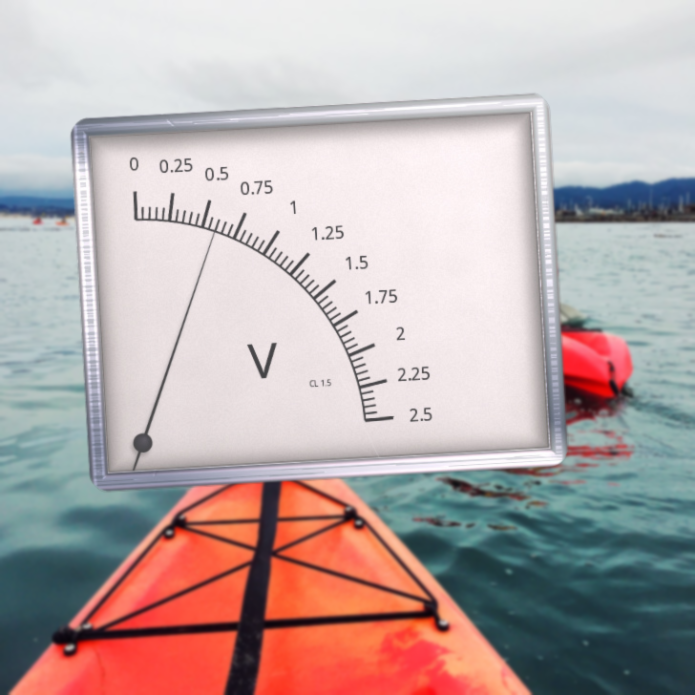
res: 0.6; V
